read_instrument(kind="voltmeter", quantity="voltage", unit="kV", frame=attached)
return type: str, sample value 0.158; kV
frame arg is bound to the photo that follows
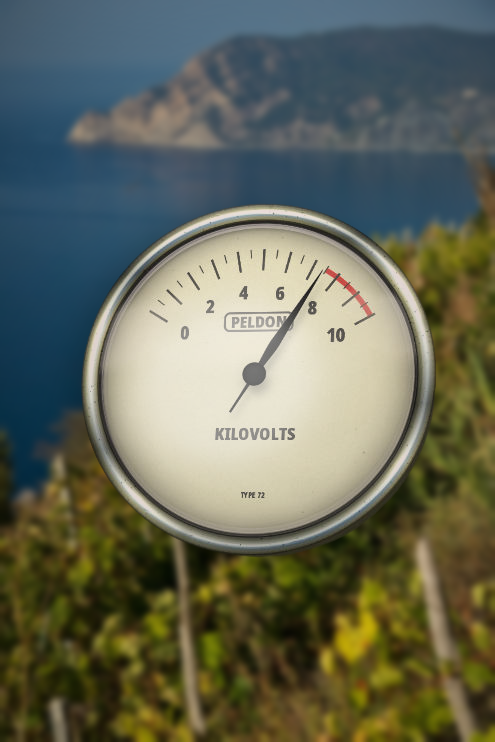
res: 7.5; kV
